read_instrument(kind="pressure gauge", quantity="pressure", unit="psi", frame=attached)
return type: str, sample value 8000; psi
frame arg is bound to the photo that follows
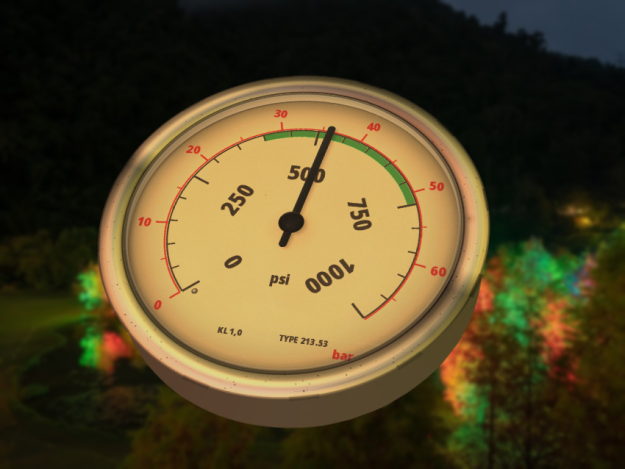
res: 525; psi
